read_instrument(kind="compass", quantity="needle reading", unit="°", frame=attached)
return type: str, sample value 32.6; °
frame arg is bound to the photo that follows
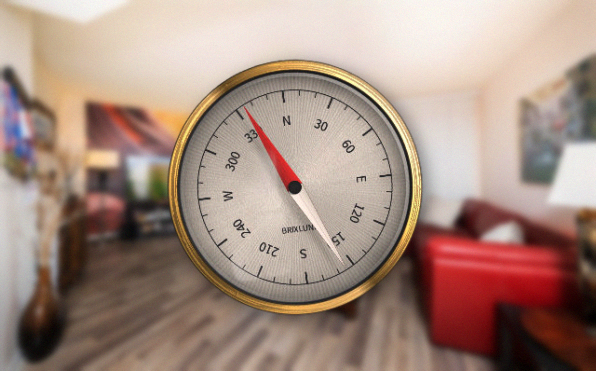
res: 335; °
